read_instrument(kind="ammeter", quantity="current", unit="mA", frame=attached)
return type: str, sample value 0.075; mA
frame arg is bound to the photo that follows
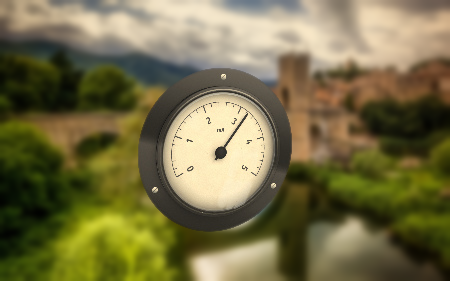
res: 3.2; mA
